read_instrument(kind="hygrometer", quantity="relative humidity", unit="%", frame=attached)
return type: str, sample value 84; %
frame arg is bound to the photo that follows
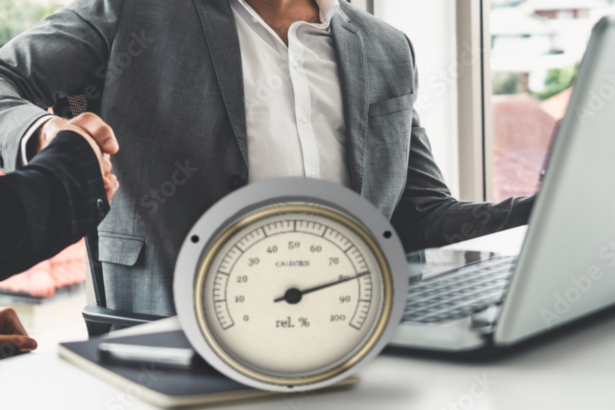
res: 80; %
